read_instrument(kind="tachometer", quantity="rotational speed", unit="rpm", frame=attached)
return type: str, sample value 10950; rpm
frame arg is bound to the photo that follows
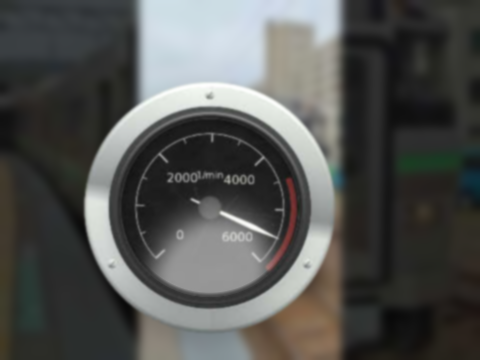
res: 5500; rpm
